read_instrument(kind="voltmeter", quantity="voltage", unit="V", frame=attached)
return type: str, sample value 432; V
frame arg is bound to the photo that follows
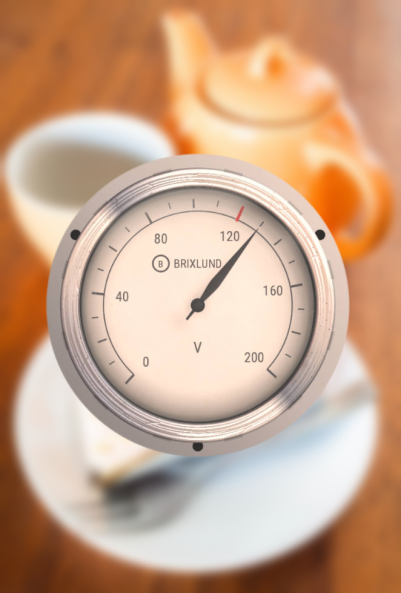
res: 130; V
